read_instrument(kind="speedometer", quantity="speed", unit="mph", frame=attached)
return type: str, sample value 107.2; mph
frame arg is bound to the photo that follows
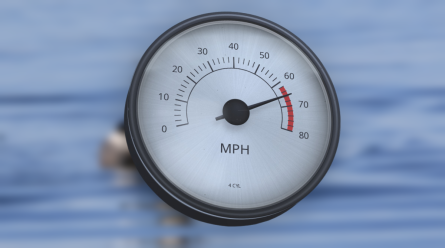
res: 66; mph
